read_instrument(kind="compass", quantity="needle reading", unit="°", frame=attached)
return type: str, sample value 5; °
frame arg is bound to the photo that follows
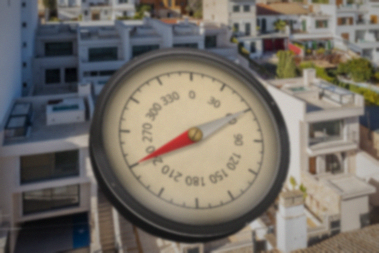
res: 240; °
